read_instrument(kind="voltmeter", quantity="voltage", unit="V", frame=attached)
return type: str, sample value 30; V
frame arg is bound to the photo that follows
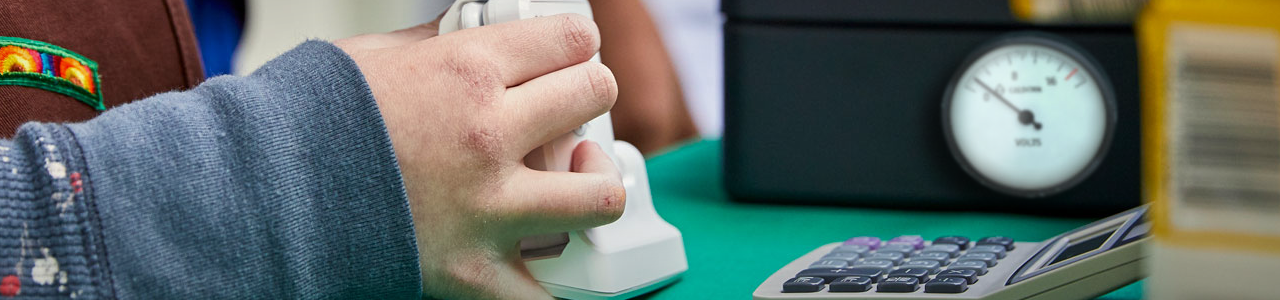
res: 2; V
